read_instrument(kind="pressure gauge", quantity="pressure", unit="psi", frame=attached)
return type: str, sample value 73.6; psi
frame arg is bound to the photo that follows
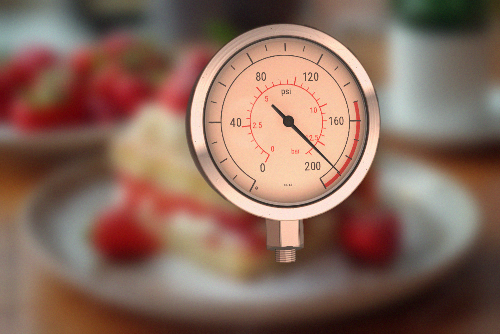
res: 190; psi
